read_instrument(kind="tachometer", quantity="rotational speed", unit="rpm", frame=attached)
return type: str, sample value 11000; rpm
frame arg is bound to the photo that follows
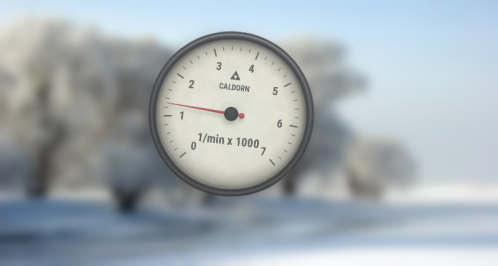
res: 1300; rpm
